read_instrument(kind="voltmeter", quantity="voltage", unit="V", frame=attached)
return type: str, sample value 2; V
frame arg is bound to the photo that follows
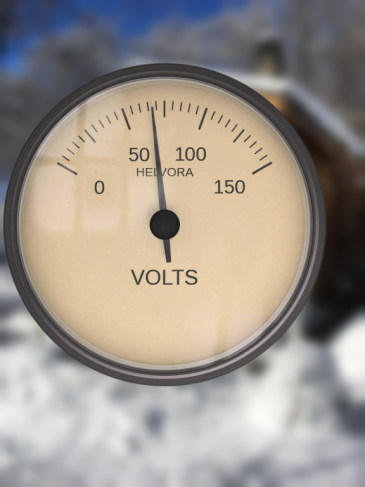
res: 67.5; V
